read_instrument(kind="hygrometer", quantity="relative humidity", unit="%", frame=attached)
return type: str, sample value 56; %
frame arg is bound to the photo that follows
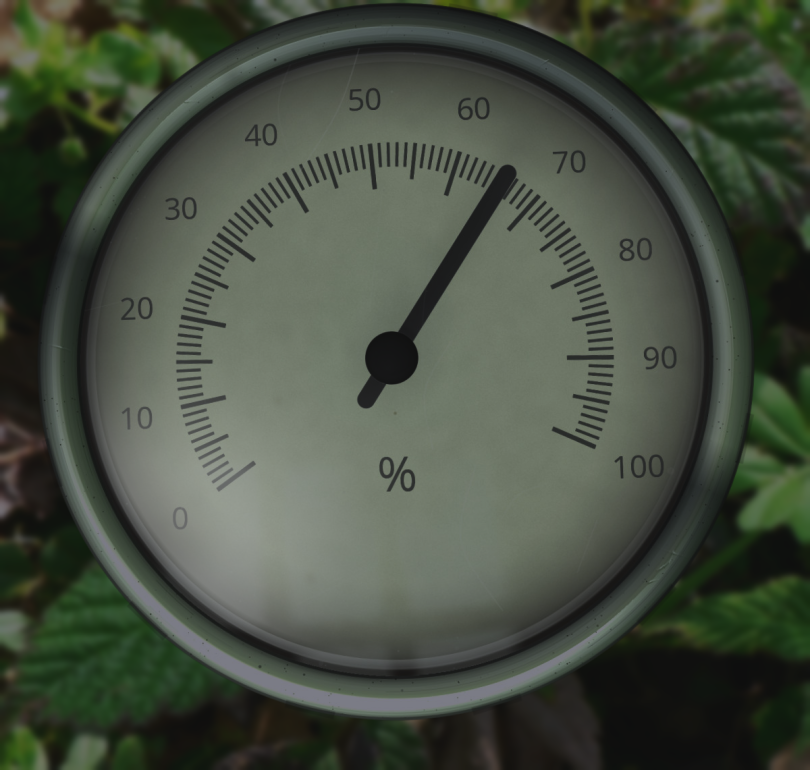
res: 66; %
